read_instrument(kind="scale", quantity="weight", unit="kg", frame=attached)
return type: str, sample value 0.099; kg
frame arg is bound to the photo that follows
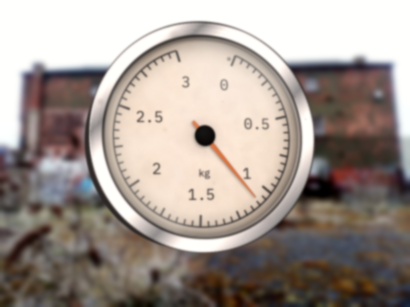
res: 1.1; kg
